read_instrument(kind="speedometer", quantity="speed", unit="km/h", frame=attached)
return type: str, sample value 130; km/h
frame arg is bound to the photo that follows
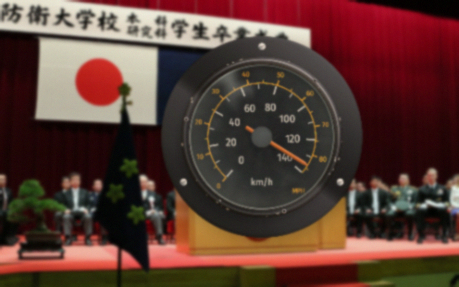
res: 135; km/h
